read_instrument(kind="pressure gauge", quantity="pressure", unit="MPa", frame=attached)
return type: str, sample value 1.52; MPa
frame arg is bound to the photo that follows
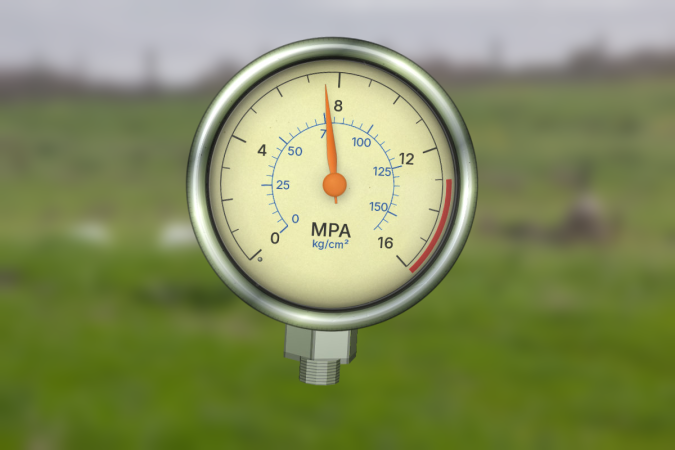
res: 7.5; MPa
